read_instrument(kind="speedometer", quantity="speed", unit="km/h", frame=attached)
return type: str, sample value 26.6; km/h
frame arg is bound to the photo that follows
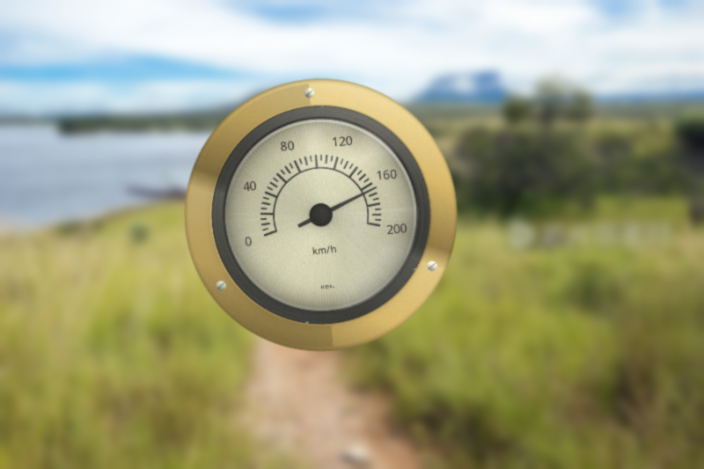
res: 165; km/h
